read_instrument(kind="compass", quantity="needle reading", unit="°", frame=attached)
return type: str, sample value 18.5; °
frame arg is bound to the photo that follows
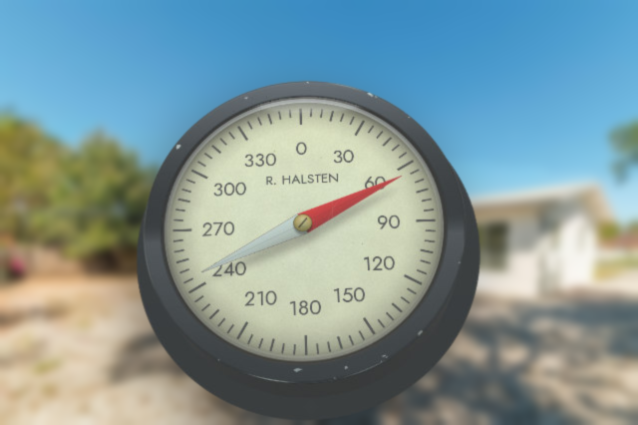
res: 65; °
